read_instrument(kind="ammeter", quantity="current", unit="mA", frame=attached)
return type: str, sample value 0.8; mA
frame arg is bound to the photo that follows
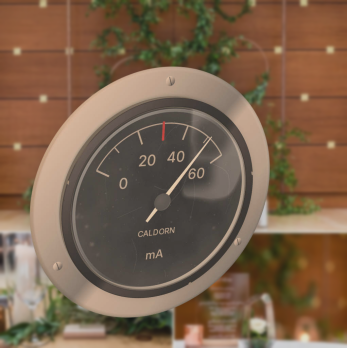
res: 50; mA
